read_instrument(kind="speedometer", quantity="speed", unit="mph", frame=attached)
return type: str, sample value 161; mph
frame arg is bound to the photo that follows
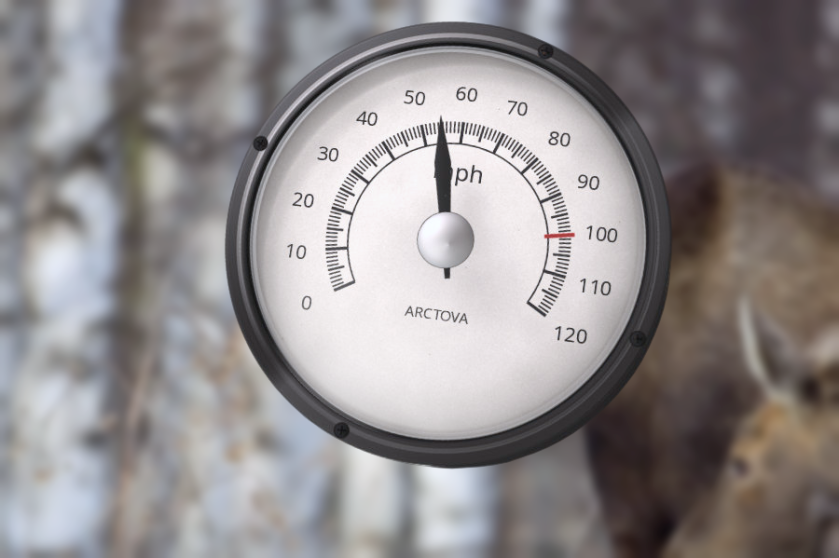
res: 55; mph
